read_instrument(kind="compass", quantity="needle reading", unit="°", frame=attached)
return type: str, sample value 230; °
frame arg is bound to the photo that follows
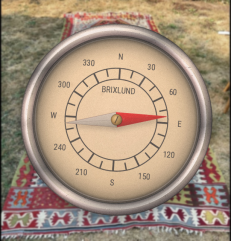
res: 82.5; °
